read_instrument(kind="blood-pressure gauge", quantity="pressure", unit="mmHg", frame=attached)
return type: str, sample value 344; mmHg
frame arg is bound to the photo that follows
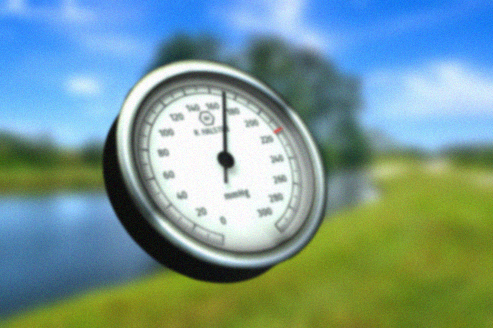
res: 170; mmHg
